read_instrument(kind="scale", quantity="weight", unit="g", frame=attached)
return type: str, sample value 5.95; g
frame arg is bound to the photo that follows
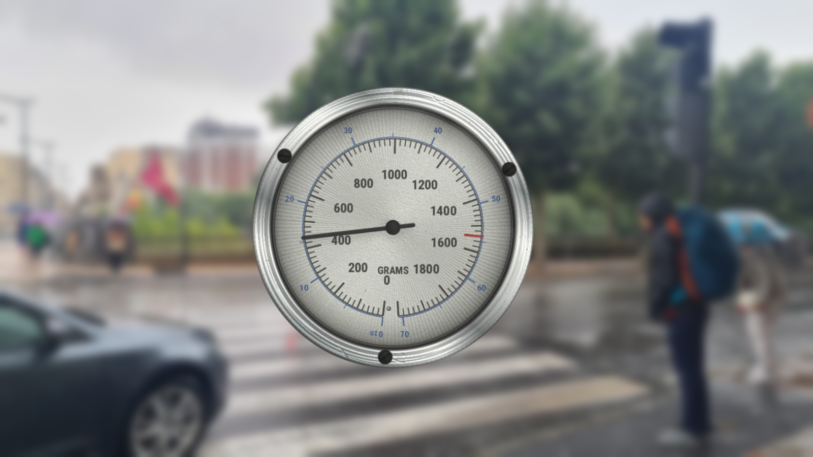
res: 440; g
